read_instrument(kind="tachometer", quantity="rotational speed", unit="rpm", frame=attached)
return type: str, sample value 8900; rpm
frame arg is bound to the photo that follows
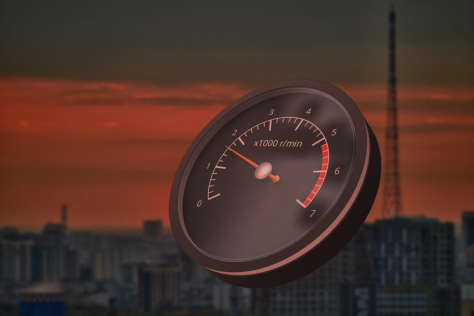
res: 1600; rpm
